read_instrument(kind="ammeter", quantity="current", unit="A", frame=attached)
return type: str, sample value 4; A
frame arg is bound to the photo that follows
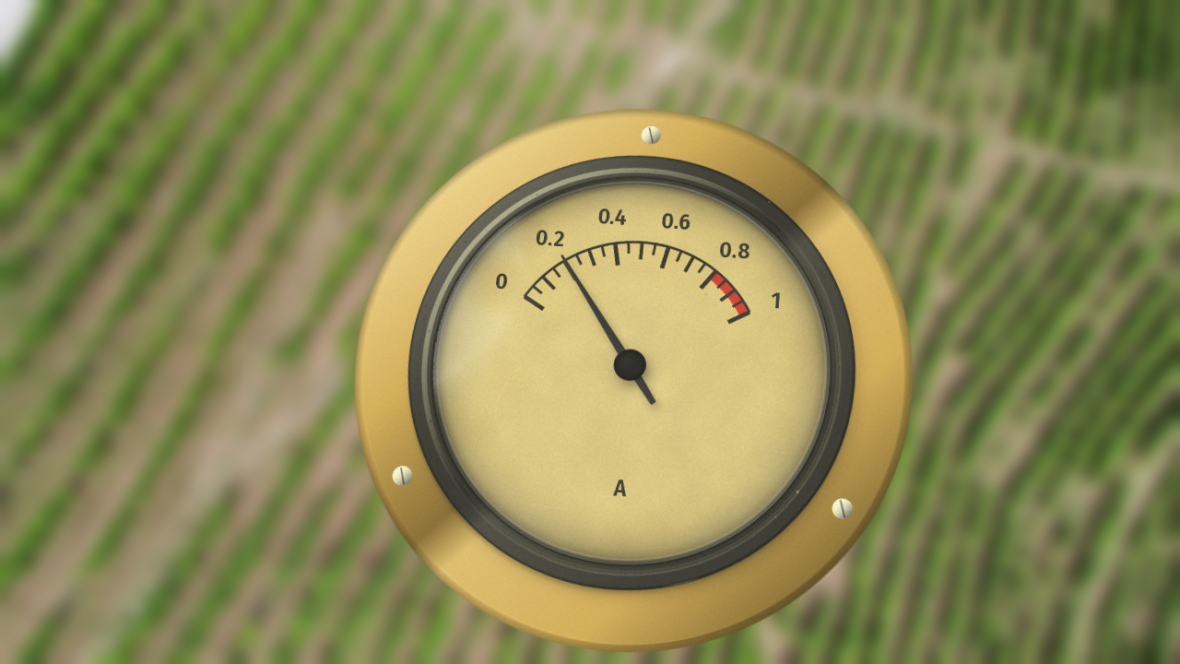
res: 0.2; A
